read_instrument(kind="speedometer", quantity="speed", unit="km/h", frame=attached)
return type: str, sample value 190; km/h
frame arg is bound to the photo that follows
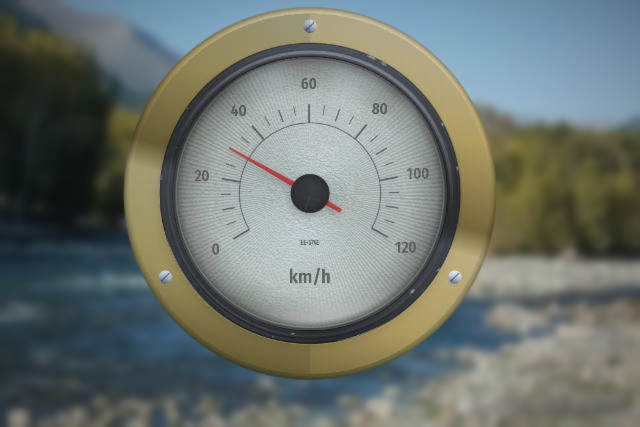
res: 30; km/h
